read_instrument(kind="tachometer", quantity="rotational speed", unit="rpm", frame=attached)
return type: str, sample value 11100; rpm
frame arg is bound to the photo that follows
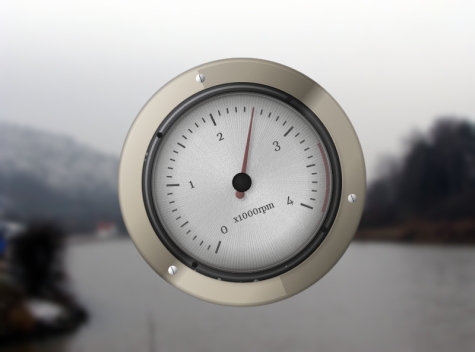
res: 2500; rpm
